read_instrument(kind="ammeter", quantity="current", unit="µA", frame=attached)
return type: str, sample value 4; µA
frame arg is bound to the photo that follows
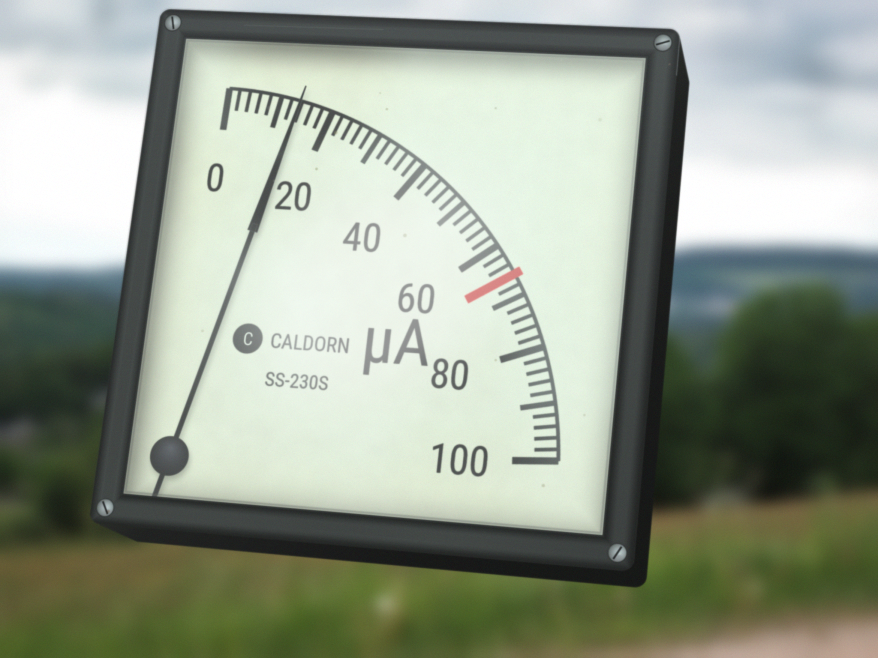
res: 14; µA
